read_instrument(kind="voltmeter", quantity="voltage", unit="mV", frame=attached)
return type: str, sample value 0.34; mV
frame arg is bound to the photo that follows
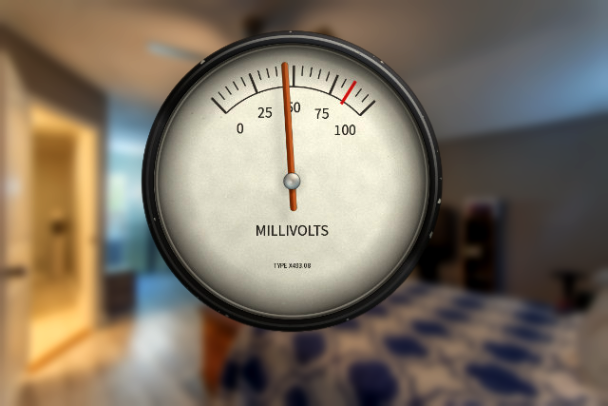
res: 45; mV
